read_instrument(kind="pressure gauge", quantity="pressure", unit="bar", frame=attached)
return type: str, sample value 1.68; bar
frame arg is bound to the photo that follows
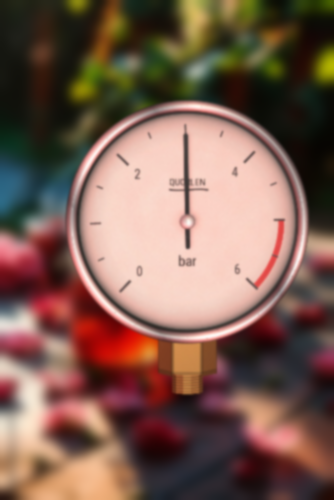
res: 3; bar
